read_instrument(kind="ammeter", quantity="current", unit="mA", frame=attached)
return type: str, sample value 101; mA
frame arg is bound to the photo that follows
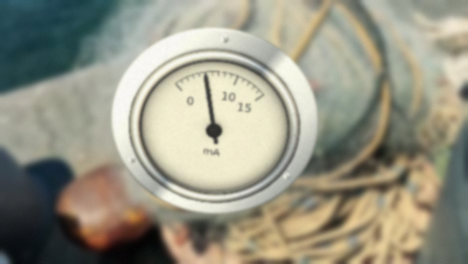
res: 5; mA
